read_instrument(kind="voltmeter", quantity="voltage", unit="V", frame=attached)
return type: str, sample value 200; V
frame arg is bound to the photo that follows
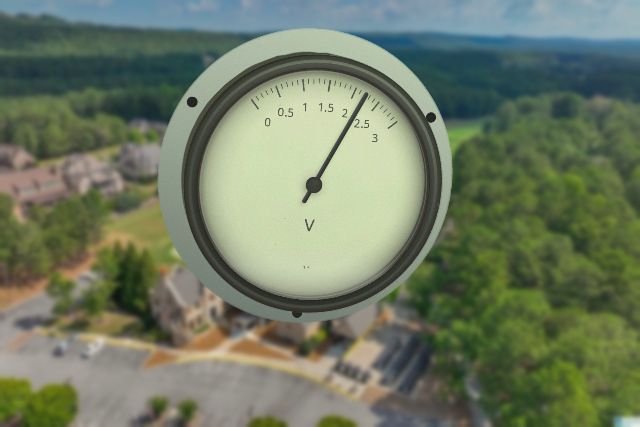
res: 2.2; V
